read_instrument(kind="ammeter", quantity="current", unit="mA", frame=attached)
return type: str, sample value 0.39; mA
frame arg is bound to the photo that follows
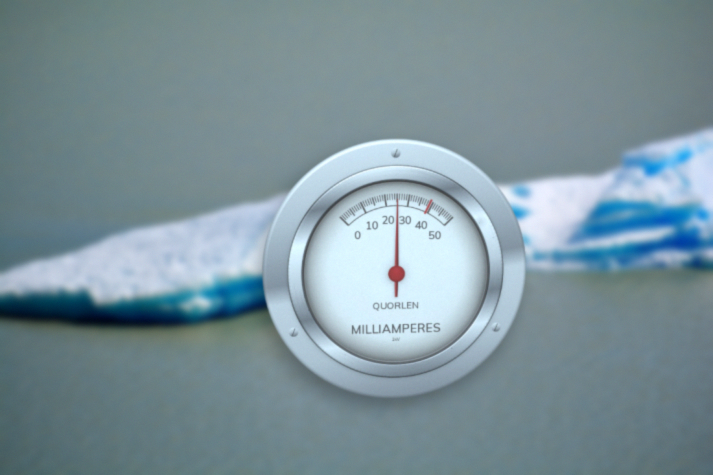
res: 25; mA
